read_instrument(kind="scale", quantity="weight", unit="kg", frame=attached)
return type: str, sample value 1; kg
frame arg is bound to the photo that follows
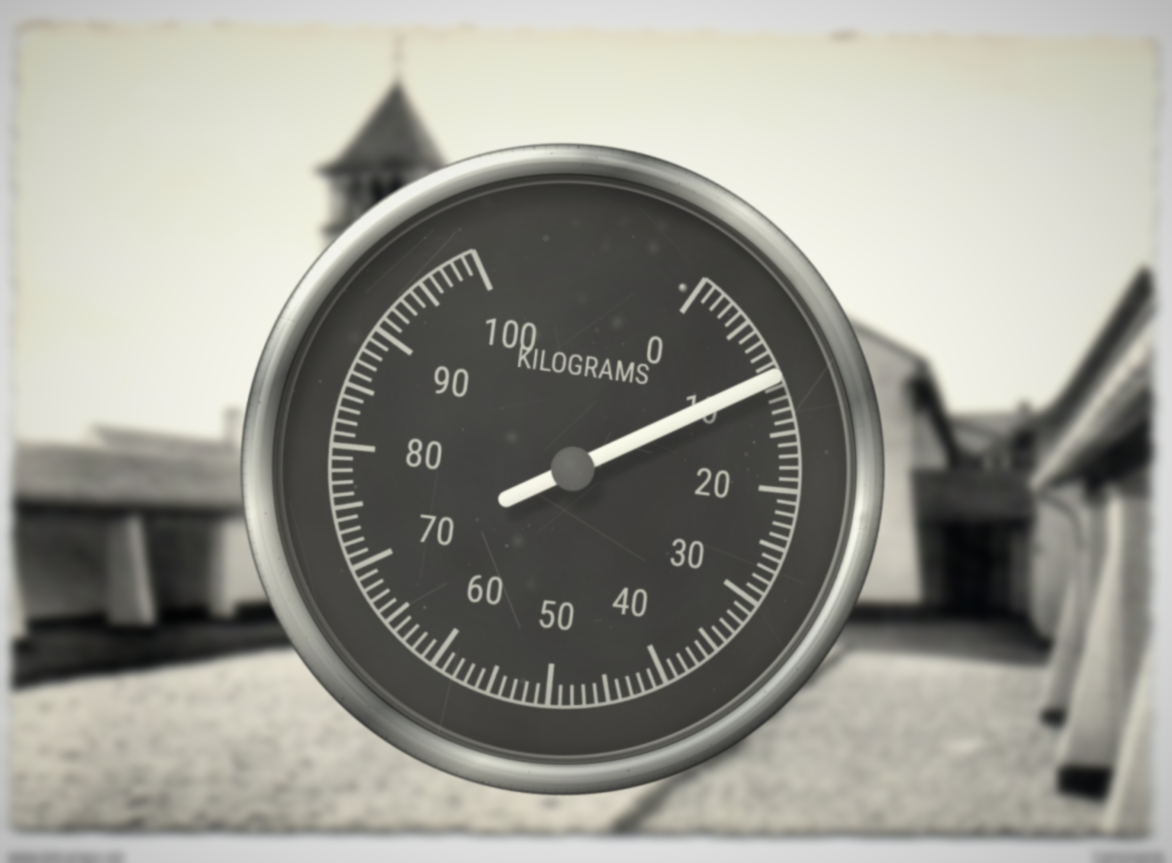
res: 10; kg
